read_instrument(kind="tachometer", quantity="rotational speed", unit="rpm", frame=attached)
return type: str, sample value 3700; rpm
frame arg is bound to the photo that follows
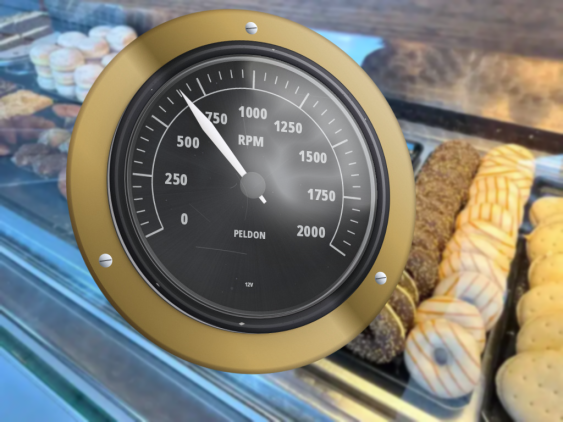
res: 650; rpm
